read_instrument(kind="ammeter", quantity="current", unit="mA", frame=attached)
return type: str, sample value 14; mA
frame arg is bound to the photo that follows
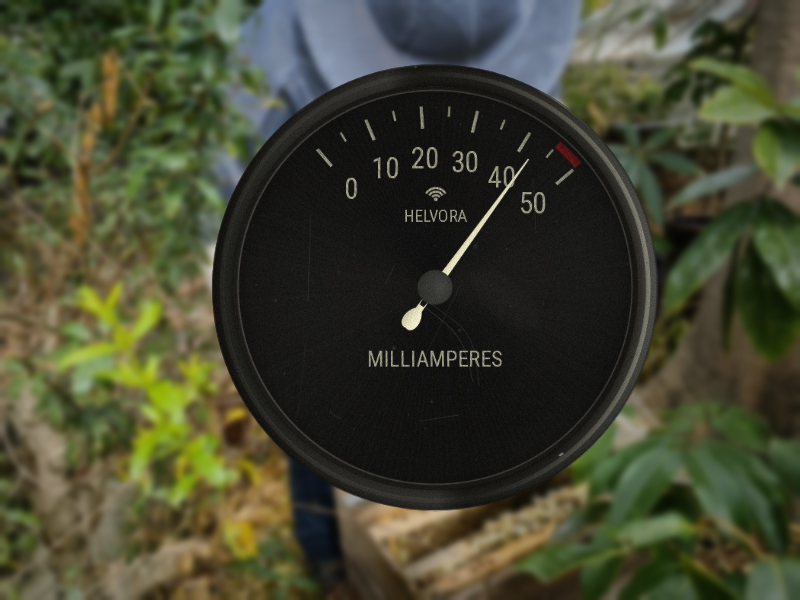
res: 42.5; mA
